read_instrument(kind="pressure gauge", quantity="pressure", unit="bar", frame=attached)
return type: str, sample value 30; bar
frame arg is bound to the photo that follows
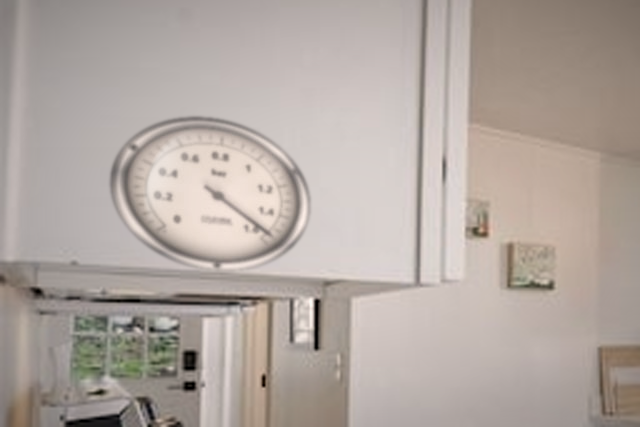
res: 1.55; bar
